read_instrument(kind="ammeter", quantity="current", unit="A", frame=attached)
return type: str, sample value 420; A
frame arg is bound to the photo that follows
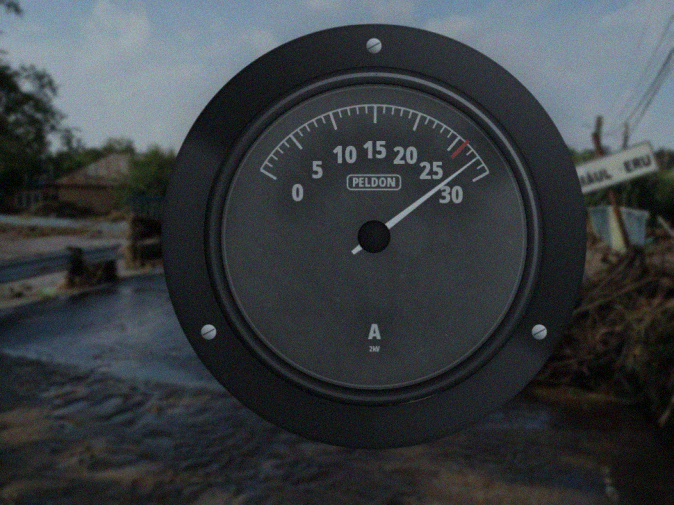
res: 28; A
